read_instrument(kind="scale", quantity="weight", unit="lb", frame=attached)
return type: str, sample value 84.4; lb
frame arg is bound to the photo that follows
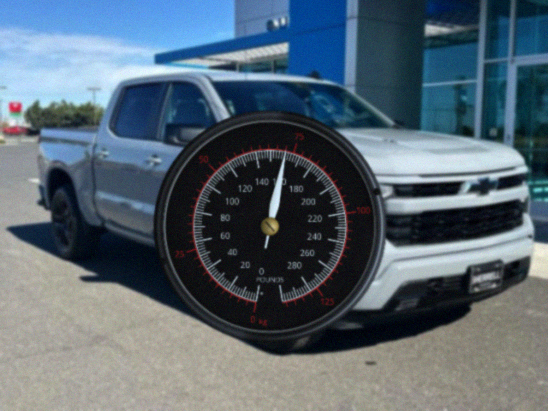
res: 160; lb
